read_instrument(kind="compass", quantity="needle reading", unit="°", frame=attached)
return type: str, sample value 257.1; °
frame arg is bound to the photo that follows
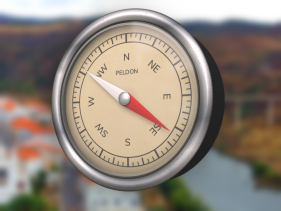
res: 125; °
